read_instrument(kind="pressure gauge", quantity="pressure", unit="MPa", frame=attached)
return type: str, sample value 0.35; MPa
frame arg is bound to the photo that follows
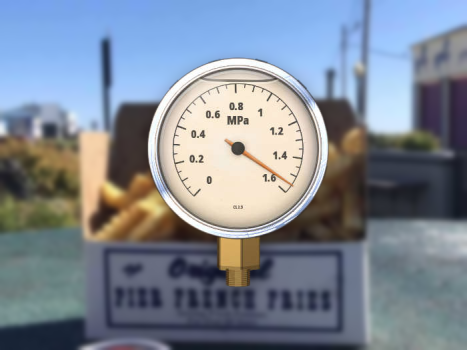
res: 1.55; MPa
